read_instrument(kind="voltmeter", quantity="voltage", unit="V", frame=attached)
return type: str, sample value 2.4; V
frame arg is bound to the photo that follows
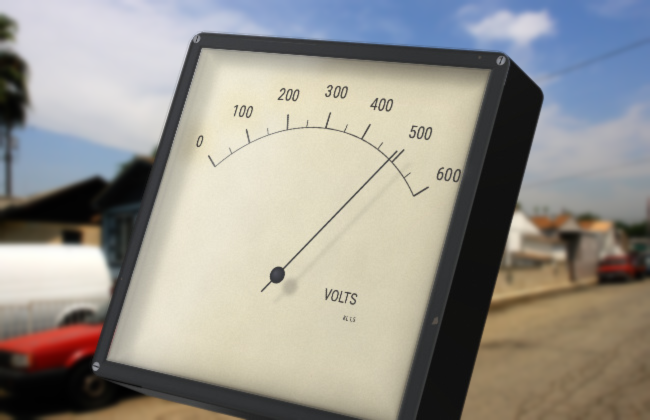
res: 500; V
